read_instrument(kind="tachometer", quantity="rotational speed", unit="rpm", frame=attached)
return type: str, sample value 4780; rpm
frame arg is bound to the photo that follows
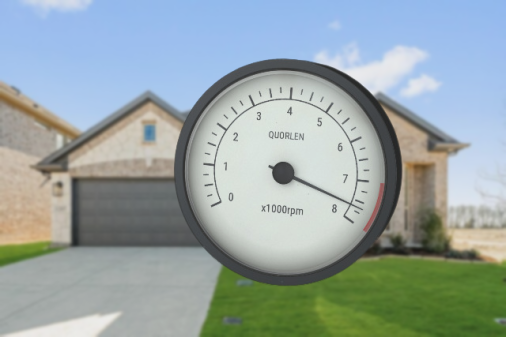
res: 7625; rpm
